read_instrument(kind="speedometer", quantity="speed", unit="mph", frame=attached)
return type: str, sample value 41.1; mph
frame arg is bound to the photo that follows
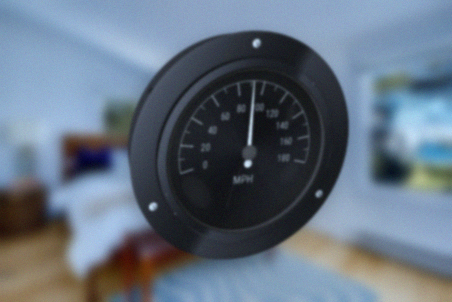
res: 90; mph
